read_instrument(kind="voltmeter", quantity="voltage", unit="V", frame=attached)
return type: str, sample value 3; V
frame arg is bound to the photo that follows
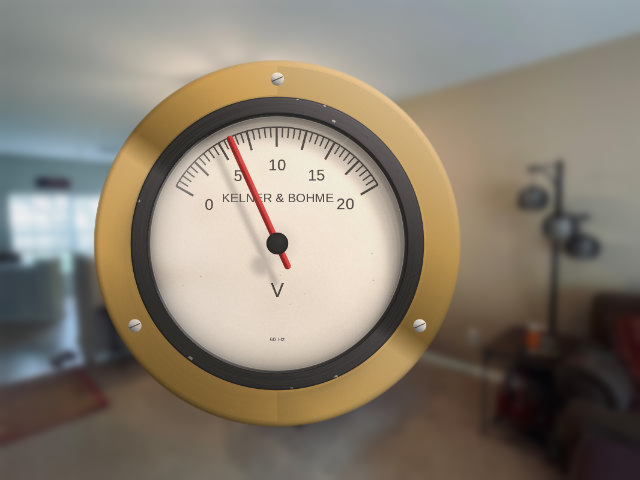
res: 6; V
